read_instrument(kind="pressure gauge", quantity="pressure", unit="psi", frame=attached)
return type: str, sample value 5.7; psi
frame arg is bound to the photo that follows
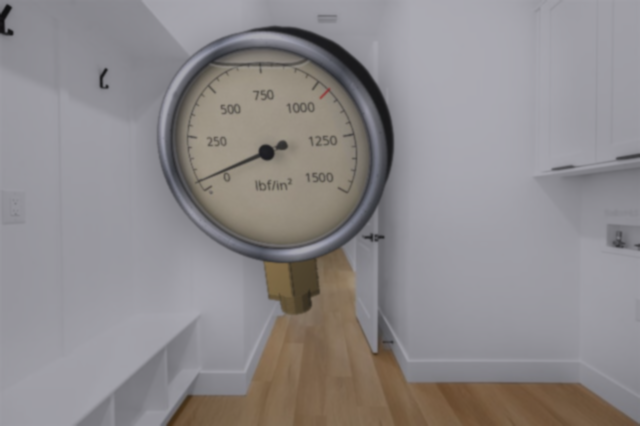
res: 50; psi
